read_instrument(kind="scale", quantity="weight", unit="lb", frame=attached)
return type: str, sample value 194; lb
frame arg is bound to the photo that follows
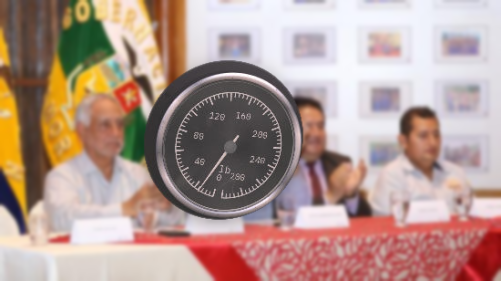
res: 16; lb
